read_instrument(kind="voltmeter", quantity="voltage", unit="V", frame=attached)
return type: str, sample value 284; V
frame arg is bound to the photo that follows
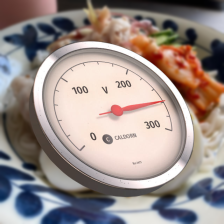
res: 260; V
